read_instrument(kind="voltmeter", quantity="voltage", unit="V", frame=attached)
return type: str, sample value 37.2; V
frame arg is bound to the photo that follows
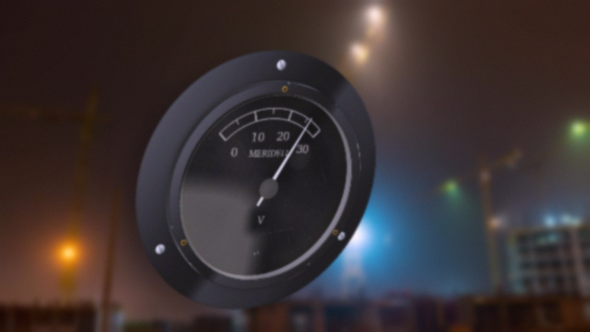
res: 25; V
